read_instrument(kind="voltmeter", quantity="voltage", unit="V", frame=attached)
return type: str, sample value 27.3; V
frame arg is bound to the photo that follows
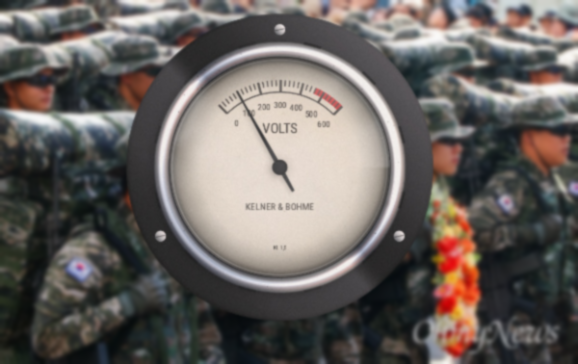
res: 100; V
